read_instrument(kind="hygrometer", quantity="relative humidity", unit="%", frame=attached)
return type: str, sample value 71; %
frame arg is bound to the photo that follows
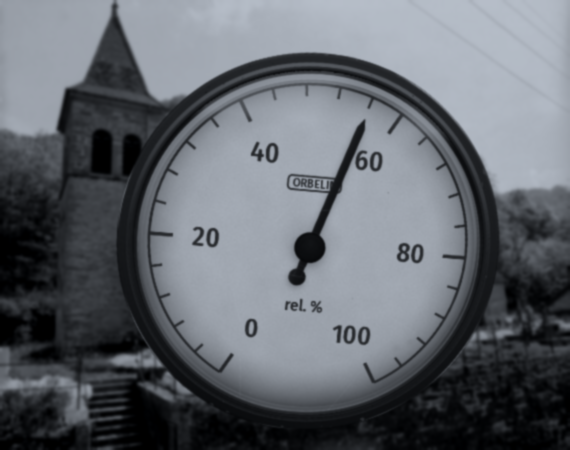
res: 56; %
